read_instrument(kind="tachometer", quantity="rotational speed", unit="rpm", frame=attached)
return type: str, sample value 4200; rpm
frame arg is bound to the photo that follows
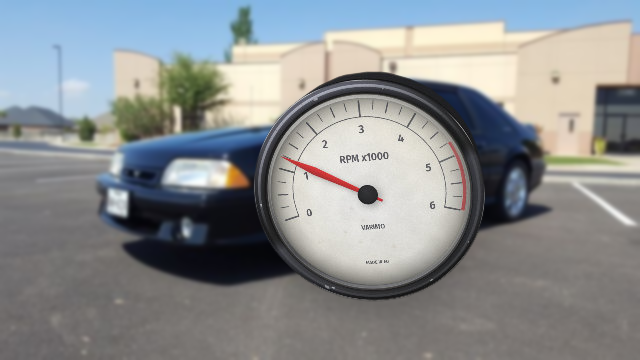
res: 1250; rpm
